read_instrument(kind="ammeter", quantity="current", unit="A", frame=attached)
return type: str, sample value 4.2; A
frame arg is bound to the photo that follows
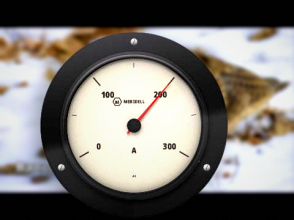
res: 200; A
